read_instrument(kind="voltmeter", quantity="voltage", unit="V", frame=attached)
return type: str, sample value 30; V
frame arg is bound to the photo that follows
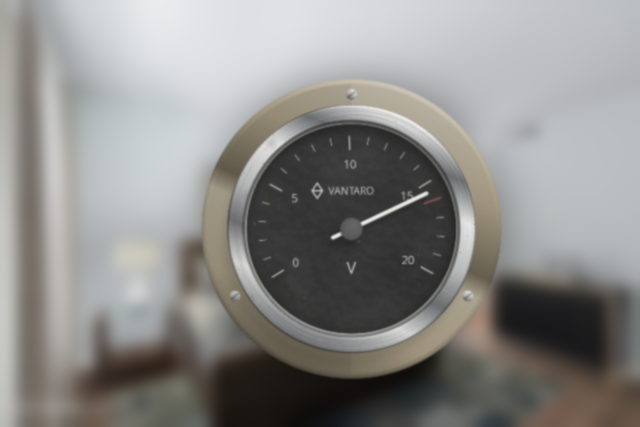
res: 15.5; V
